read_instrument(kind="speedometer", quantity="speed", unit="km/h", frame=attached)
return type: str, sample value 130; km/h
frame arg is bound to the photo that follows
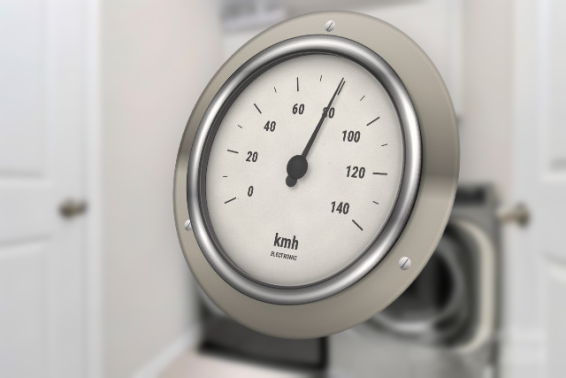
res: 80; km/h
